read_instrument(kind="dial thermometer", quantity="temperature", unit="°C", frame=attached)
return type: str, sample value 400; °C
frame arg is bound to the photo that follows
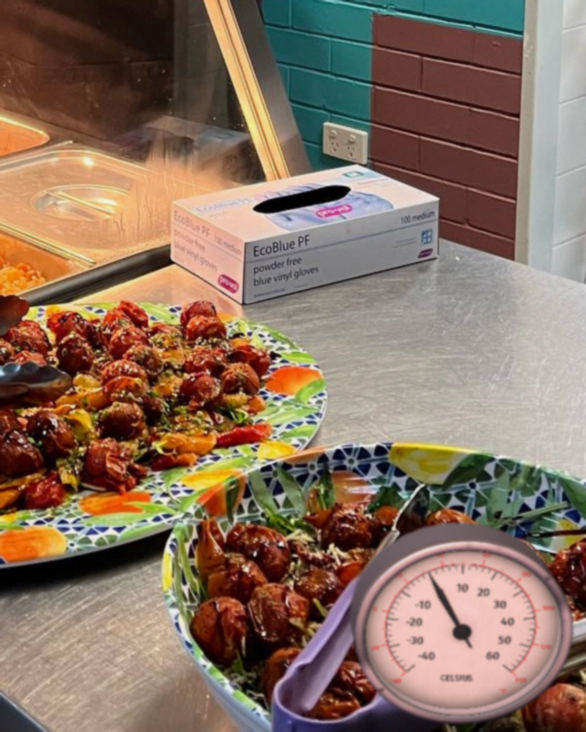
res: 0; °C
